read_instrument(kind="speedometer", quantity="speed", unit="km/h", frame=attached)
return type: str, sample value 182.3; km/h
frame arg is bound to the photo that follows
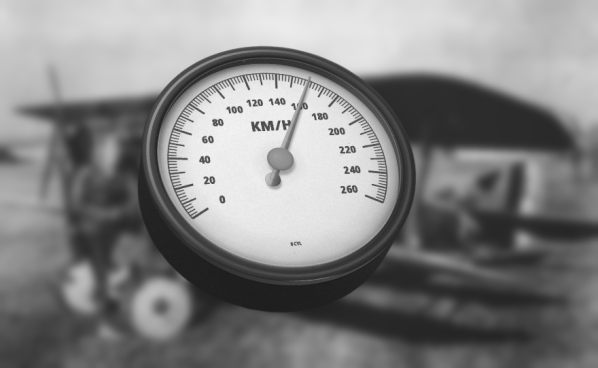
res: 160; km/h
